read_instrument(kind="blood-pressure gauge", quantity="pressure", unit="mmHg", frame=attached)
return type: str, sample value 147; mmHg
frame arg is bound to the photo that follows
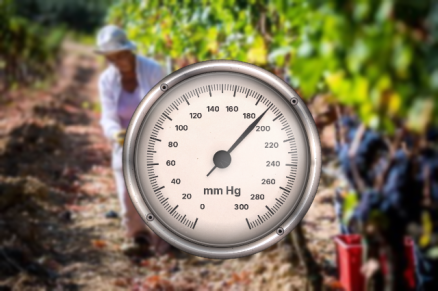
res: 190; mmHg
